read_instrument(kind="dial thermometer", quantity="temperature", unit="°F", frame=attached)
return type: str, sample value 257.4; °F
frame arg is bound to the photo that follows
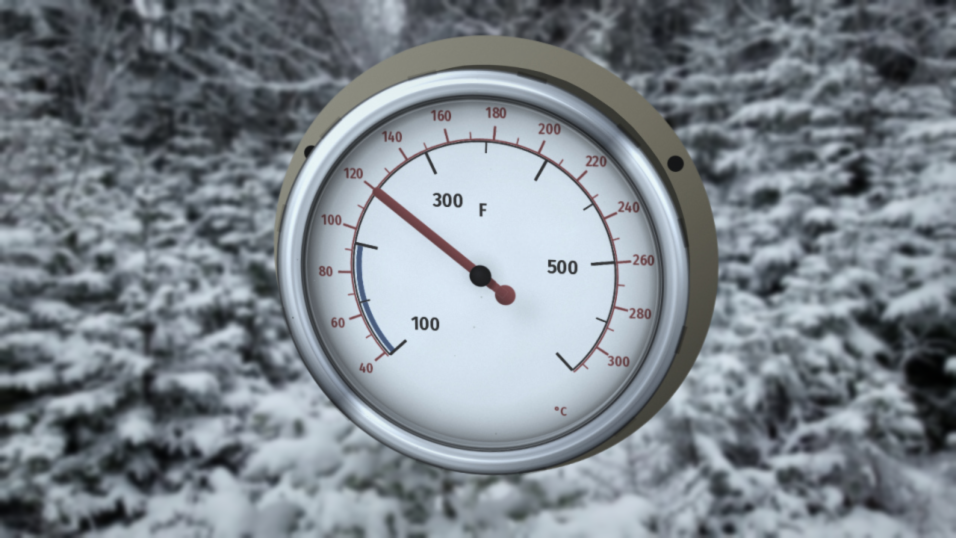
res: 250; °F
